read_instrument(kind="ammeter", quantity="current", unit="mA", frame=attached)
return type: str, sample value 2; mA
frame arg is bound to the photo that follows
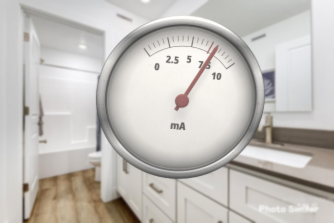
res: 7.5; mA
